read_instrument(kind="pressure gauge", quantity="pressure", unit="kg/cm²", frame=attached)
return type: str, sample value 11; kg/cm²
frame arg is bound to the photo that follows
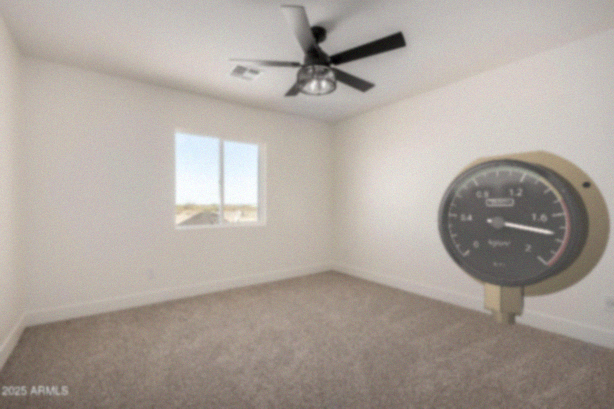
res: 1.75; kg/cm²
